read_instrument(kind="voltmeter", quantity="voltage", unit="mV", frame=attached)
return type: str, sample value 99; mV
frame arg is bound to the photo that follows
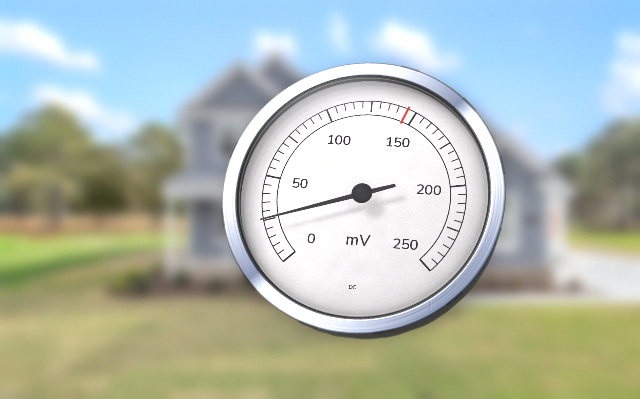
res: 25; mV
